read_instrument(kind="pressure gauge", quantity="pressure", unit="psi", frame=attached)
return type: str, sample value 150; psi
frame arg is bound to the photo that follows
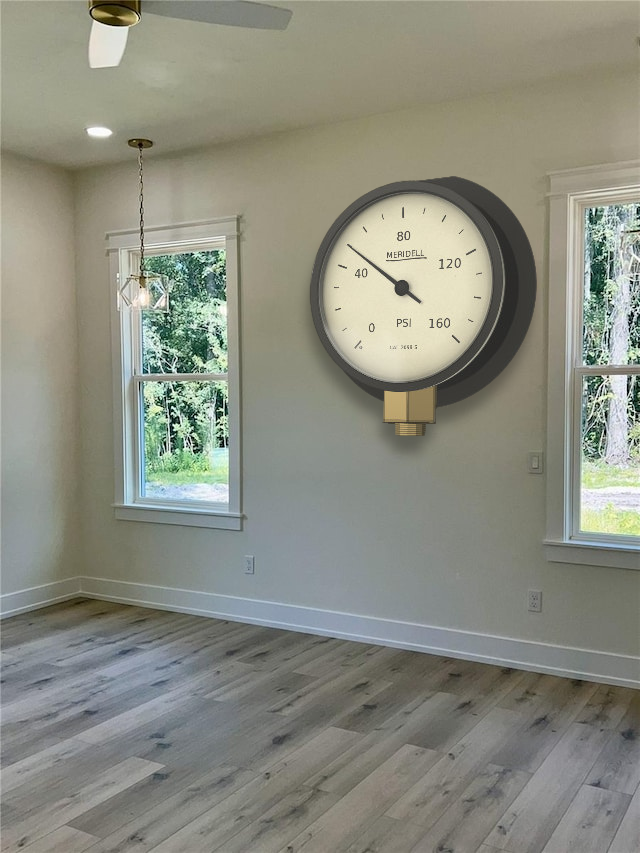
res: 50; psi
